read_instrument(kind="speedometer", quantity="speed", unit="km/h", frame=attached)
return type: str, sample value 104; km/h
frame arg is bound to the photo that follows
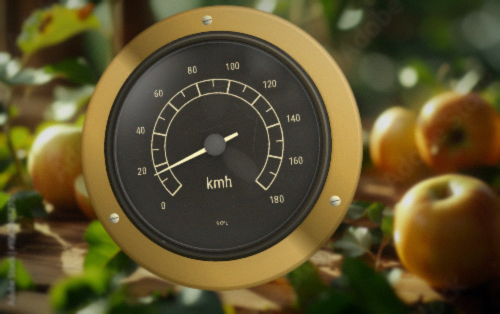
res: 15; km/h
